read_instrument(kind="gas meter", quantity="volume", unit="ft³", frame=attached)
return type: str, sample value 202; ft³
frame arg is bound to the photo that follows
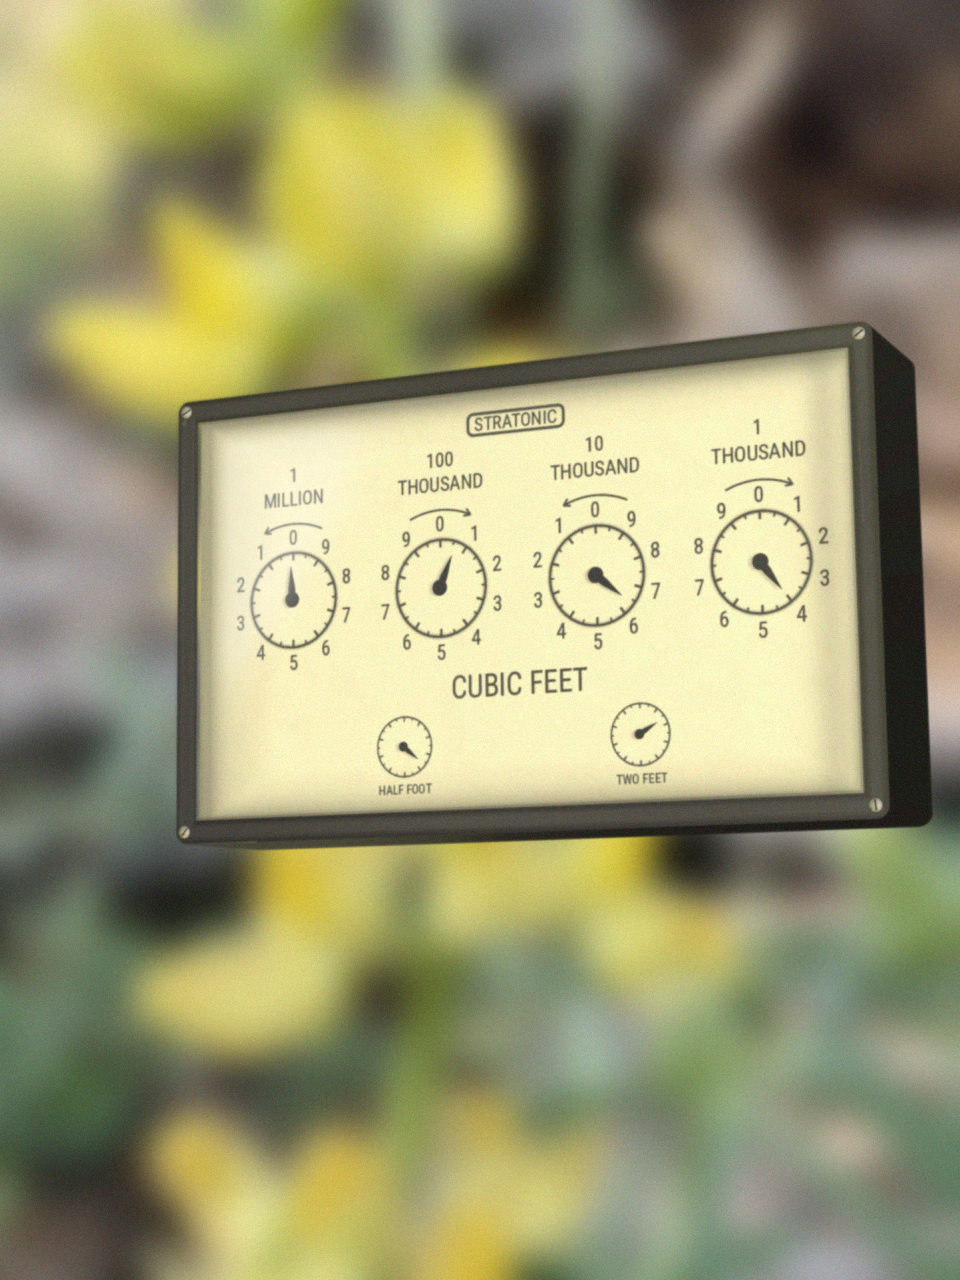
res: 6400; ft³
